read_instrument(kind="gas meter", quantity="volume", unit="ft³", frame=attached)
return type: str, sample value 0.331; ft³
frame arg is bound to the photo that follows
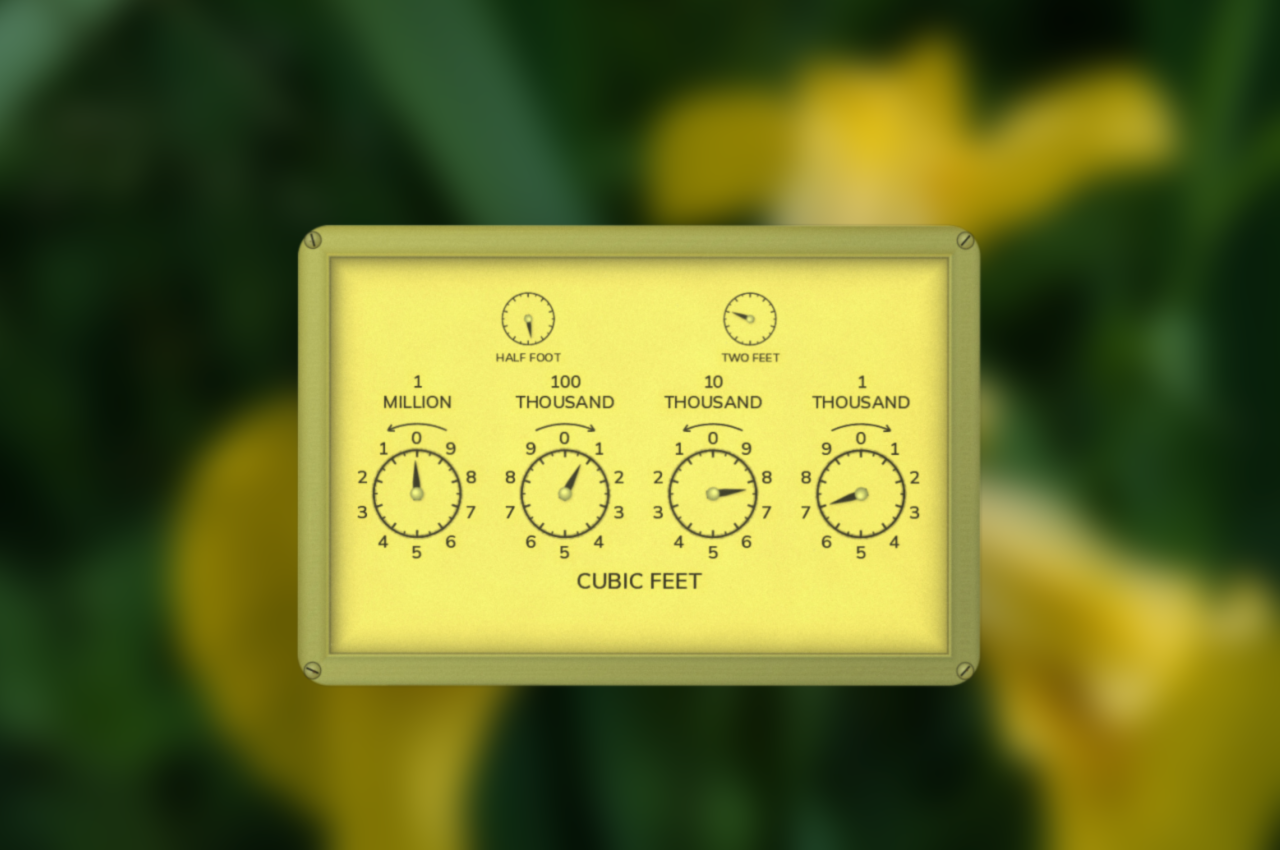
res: 7700; ft³
